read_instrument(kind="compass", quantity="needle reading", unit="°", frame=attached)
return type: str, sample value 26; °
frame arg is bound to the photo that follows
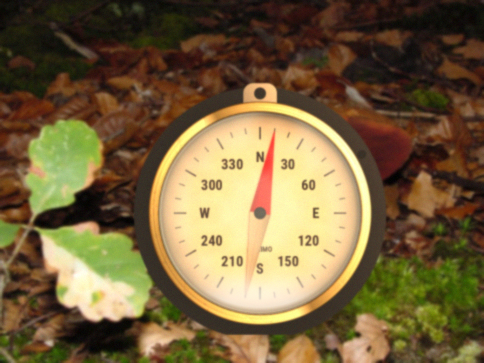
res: 10; °
